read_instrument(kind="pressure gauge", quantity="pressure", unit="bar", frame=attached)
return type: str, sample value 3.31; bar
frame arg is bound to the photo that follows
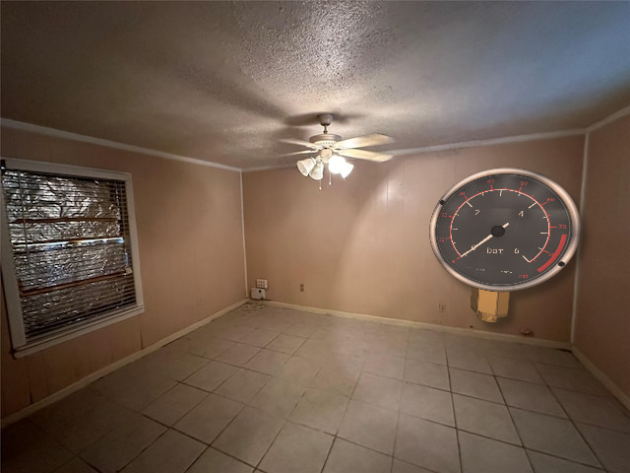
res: 0; bar
